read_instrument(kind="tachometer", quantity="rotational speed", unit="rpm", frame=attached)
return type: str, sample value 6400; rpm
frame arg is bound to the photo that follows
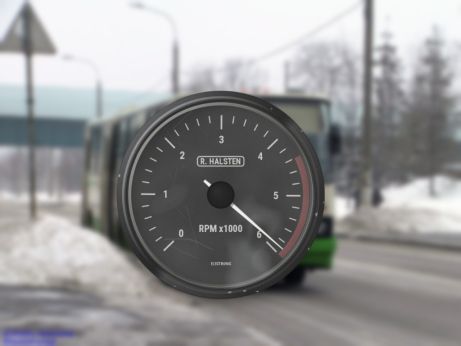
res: 5900; rpm
